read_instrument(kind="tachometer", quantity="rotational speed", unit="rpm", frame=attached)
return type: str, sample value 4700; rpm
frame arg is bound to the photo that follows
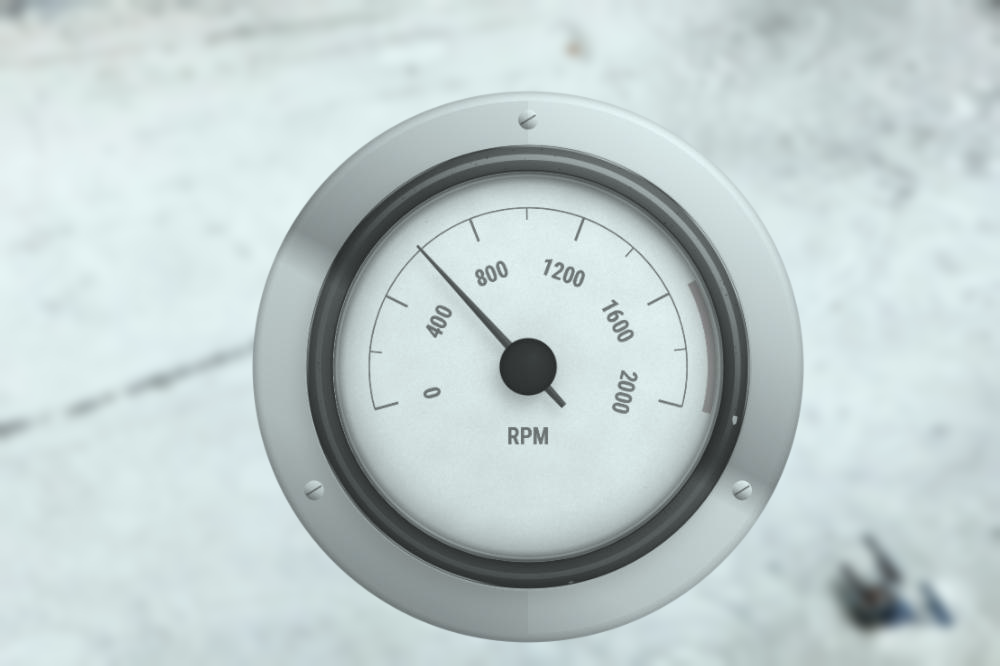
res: 600; rpm
